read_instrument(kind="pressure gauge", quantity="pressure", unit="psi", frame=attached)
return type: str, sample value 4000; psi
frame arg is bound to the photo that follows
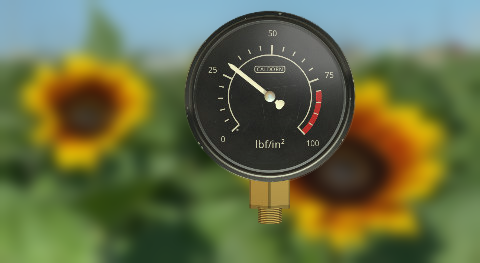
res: 30; psi
